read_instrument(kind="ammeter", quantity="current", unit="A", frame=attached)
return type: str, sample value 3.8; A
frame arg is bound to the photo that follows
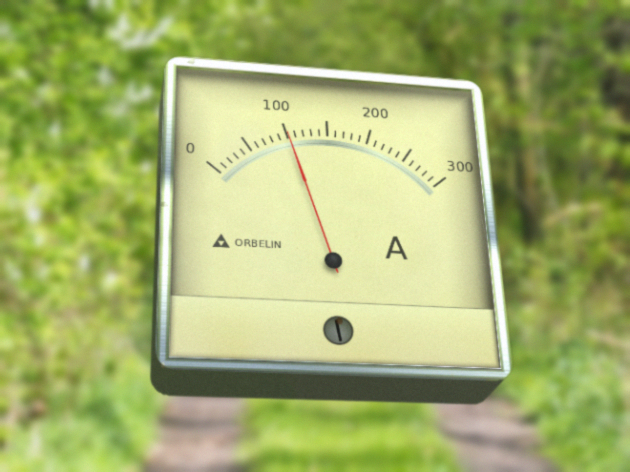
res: 100; A
